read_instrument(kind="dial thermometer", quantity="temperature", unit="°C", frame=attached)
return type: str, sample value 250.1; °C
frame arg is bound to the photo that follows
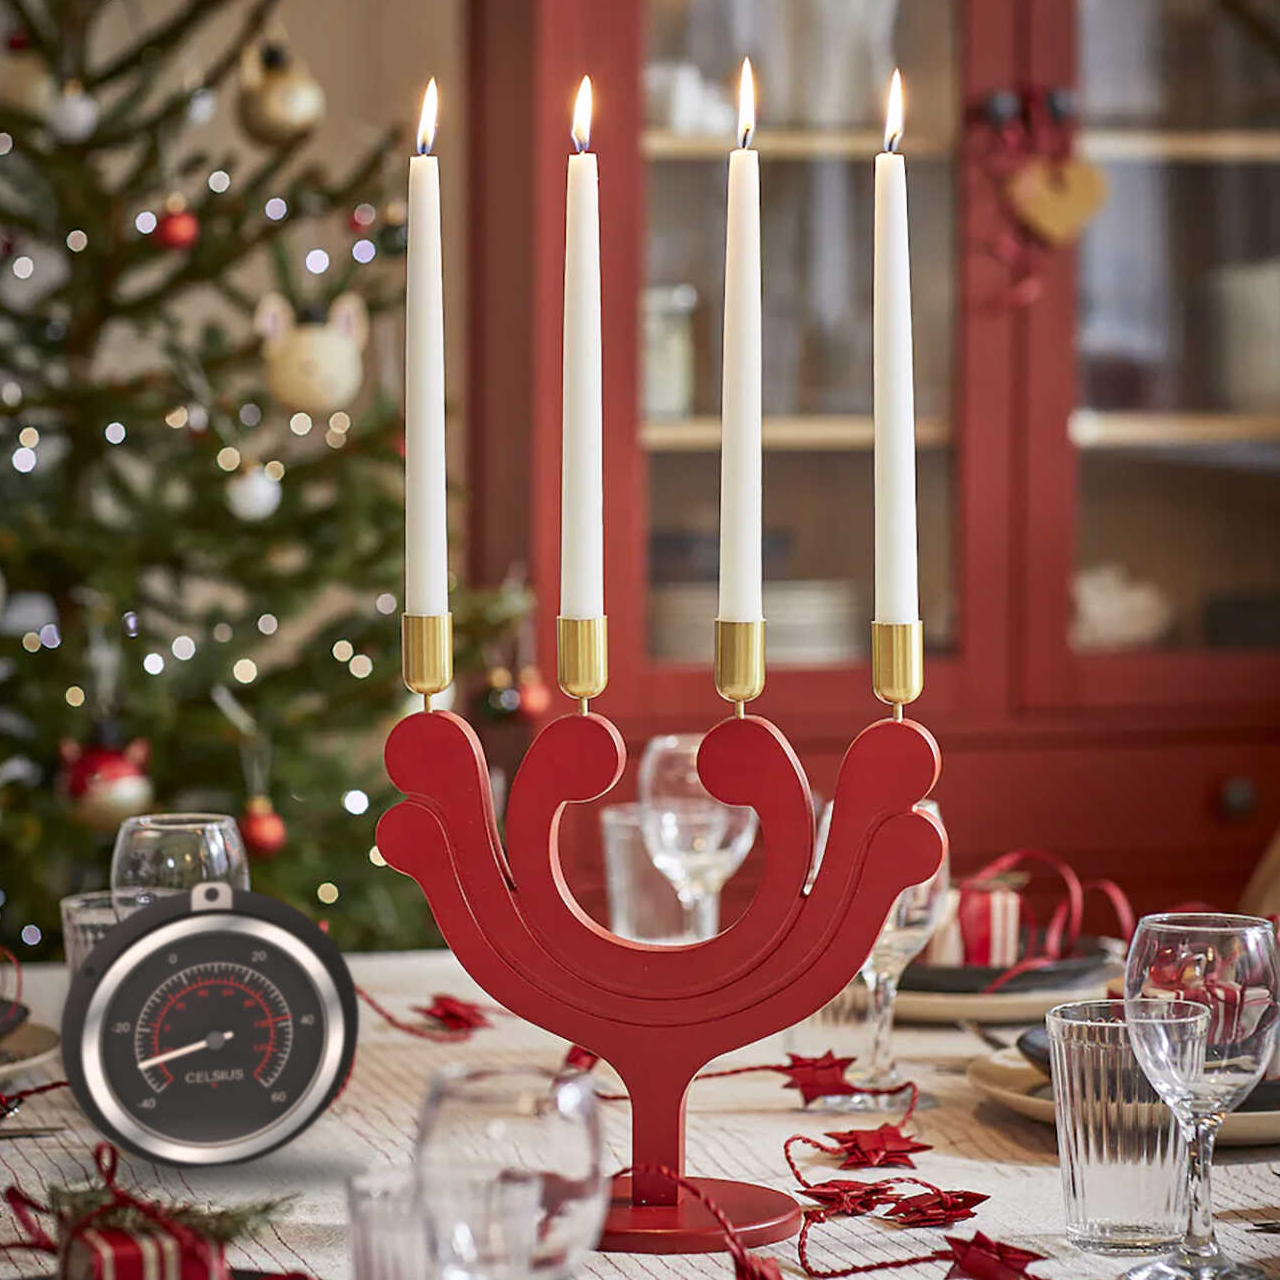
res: -30; °C
